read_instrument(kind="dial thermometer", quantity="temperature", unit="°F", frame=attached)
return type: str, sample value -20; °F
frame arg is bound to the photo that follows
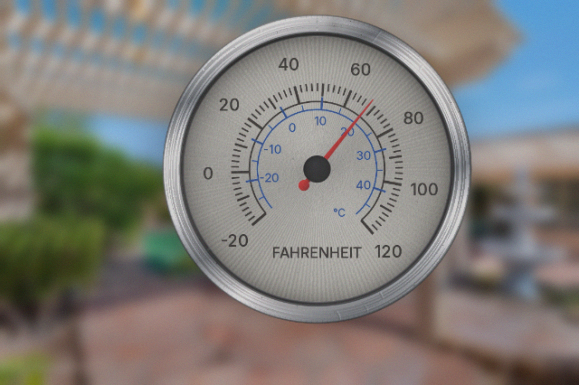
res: 68; °F
